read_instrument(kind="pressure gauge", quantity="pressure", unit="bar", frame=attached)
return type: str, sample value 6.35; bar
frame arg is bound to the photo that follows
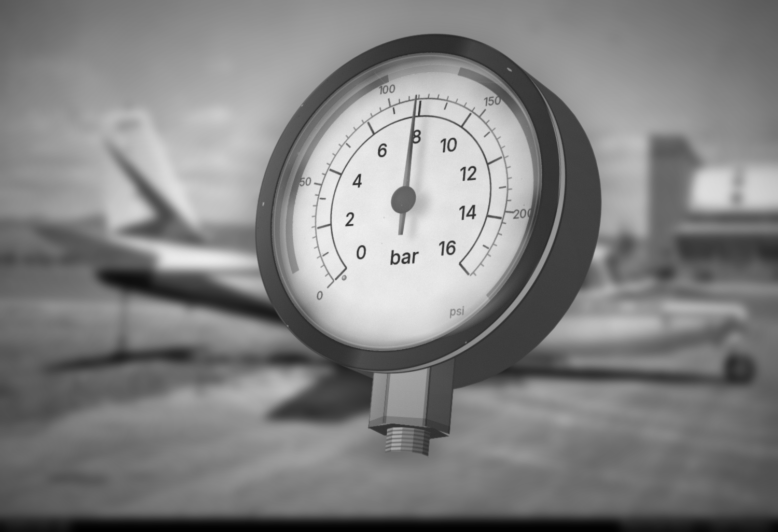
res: 8; bar
